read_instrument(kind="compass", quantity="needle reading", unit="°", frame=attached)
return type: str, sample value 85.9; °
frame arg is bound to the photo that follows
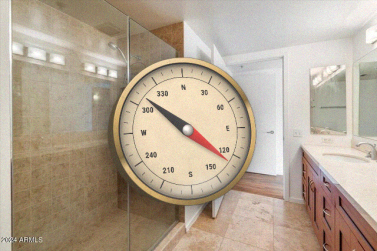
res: 130; °
